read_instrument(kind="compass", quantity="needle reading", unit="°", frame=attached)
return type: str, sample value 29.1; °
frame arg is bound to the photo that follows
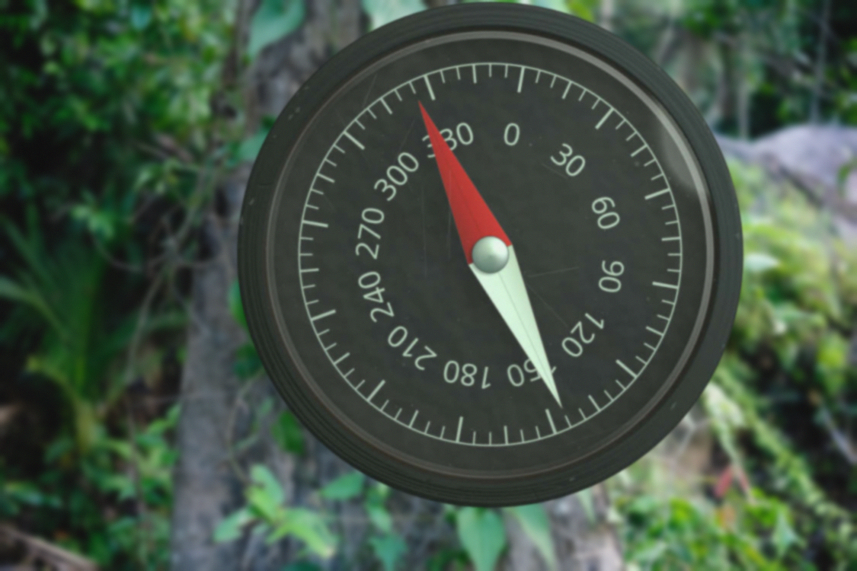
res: 325; °
